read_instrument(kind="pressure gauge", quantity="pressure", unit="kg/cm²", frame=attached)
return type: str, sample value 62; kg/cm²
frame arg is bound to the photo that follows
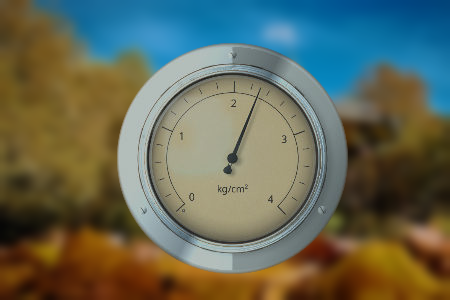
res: 2.3; kg/cm²
